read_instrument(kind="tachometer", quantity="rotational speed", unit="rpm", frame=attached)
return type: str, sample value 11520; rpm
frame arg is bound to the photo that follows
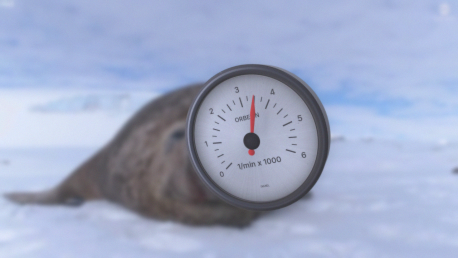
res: 3500; rpm
